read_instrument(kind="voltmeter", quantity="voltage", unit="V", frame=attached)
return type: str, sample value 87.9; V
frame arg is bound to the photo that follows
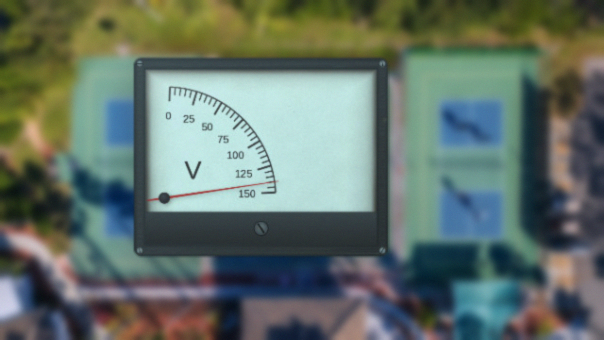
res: 140; V
